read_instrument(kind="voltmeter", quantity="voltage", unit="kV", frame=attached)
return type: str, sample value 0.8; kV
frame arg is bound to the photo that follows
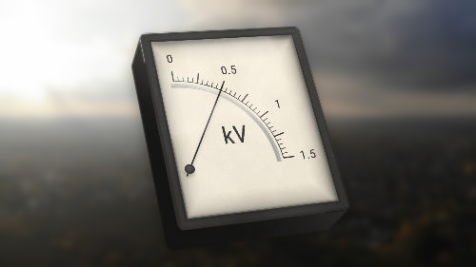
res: 0.5; kV
